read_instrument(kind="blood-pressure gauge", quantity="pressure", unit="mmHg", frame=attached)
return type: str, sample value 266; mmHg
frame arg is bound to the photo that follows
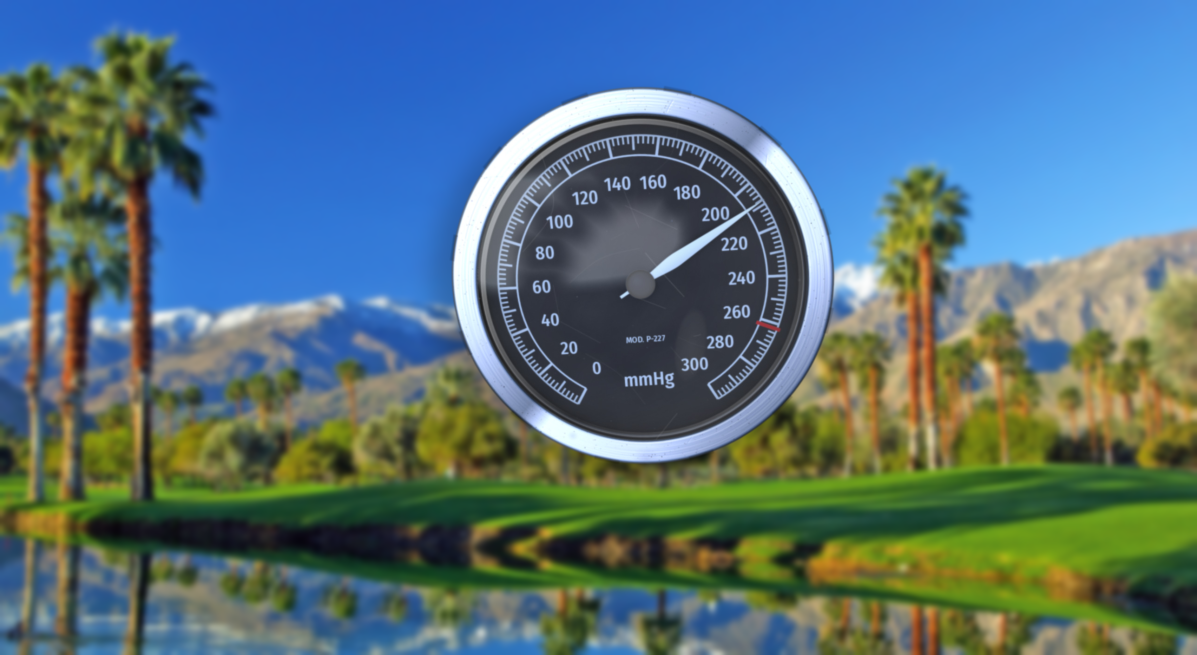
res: 208; mmHg
